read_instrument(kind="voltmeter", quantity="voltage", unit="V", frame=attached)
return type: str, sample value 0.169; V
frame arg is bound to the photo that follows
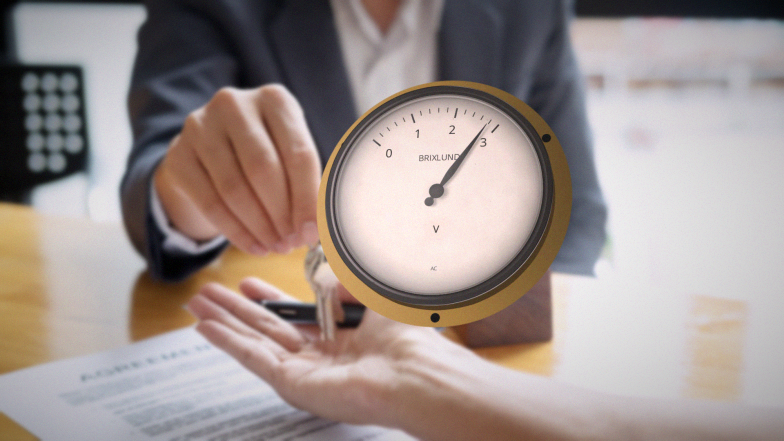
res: 2.8; V
